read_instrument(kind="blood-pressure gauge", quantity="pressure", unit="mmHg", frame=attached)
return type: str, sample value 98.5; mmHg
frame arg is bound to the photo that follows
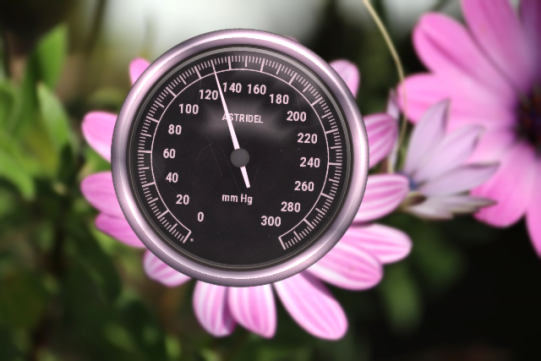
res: 130; mmHg
